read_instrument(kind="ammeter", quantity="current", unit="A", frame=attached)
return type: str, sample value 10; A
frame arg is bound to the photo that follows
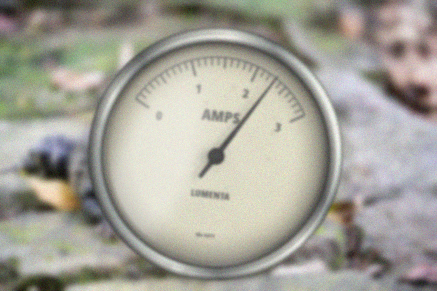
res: 2.3; A
